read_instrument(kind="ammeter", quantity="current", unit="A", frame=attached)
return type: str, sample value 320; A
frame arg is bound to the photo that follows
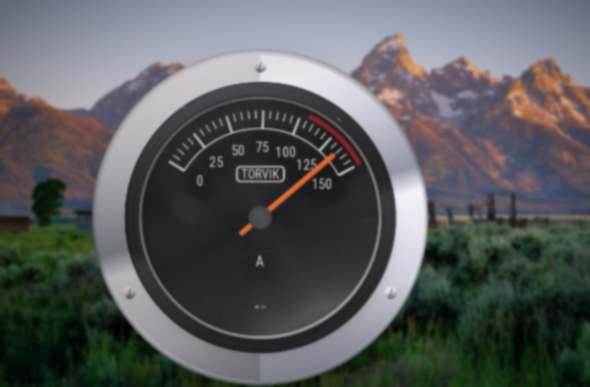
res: 135; A
